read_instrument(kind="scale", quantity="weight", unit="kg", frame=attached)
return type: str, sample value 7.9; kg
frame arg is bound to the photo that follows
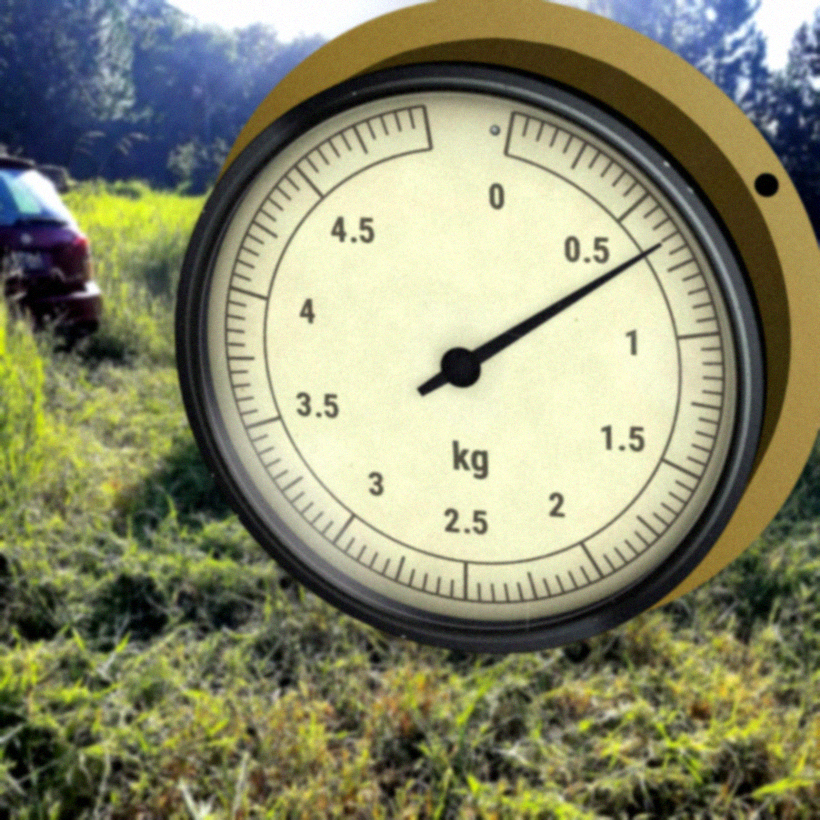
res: 0.65; kg
